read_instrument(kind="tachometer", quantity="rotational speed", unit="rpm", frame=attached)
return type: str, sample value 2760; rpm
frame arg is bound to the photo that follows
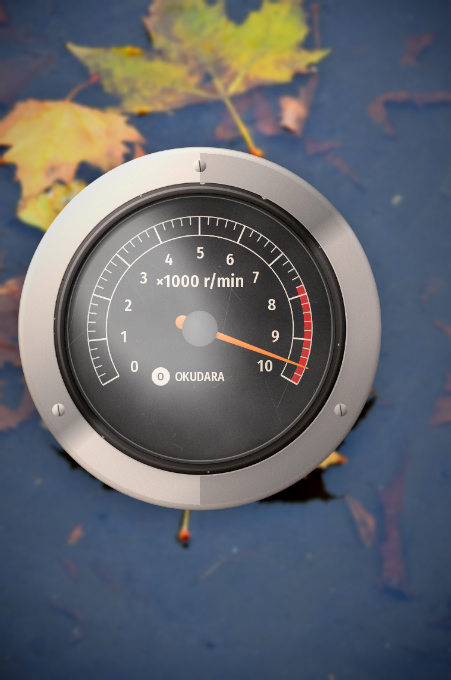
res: 9600; rpm
